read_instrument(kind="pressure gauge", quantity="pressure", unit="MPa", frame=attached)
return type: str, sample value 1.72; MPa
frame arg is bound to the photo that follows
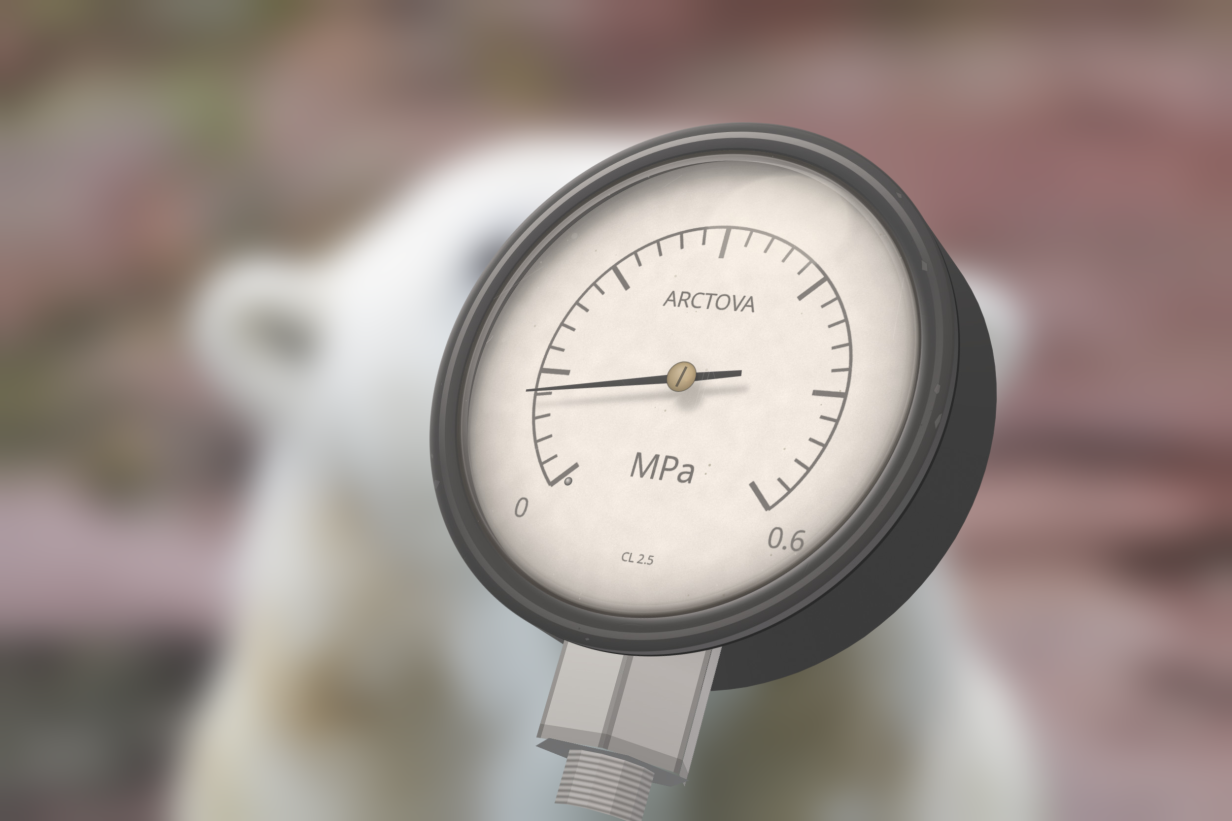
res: 0.08; MPa
